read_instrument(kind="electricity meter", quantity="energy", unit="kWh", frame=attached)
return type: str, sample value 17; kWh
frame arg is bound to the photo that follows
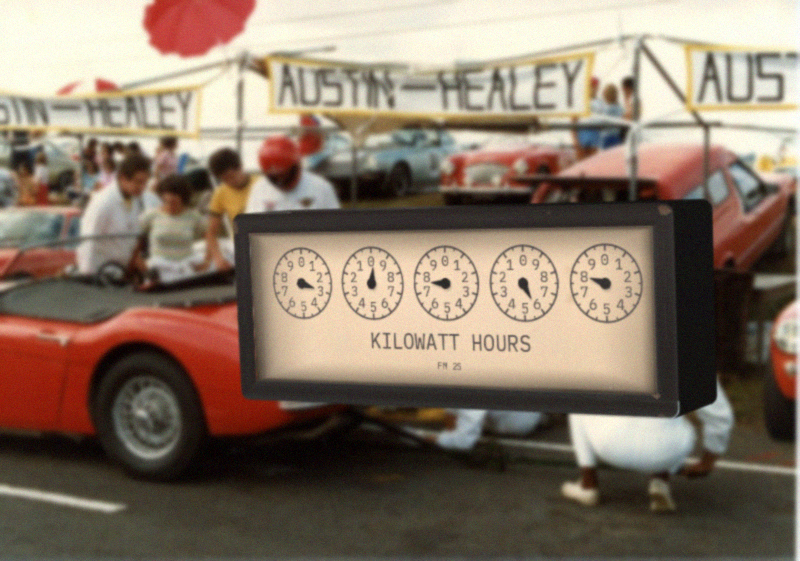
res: 29758; kWh
